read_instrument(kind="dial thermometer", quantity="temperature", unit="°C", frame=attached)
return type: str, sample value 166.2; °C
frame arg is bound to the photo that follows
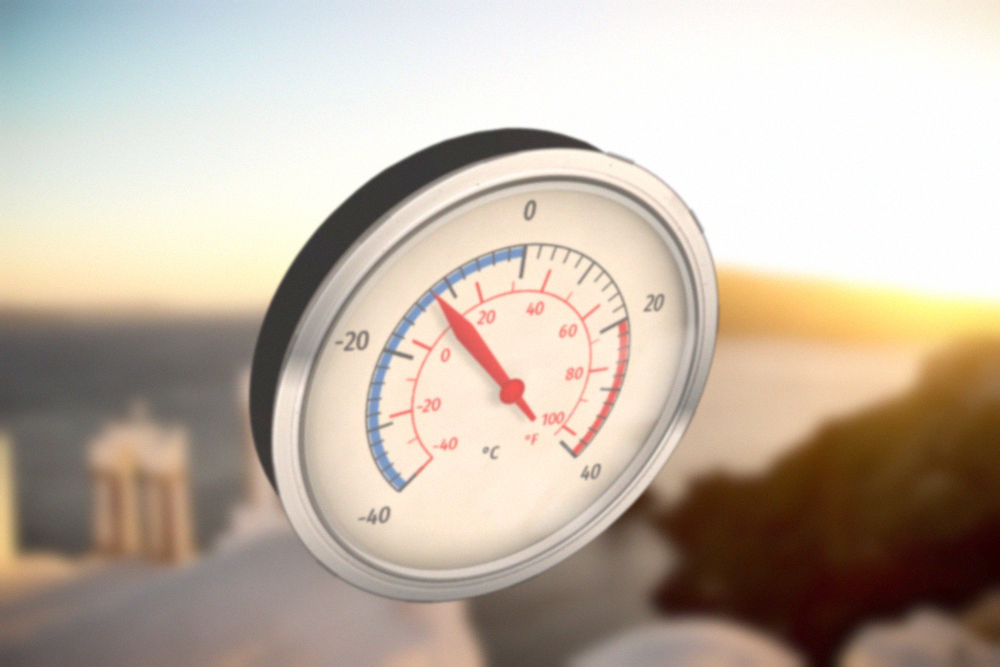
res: -12; °C
